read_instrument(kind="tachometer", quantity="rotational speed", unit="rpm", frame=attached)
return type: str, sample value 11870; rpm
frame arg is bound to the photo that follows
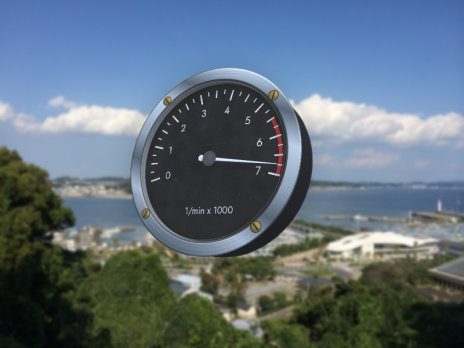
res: 6750; rpm
